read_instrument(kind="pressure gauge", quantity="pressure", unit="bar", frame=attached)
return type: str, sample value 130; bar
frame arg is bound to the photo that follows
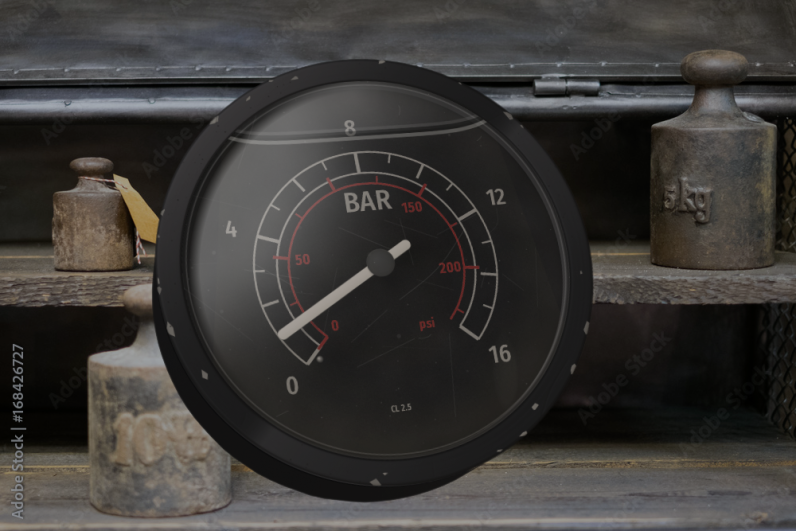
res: 1; bar
